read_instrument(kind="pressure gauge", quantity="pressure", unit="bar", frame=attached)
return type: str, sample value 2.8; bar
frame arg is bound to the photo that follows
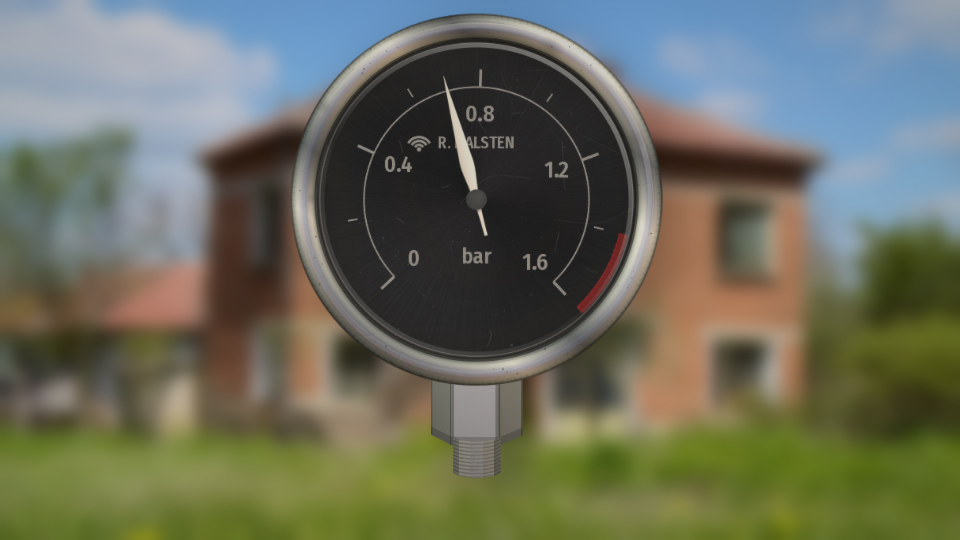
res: 0.7; bar
